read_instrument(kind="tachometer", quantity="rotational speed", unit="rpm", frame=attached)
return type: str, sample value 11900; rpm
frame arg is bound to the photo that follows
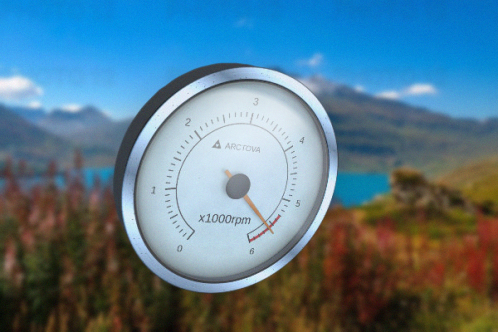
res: 5600; rpm
